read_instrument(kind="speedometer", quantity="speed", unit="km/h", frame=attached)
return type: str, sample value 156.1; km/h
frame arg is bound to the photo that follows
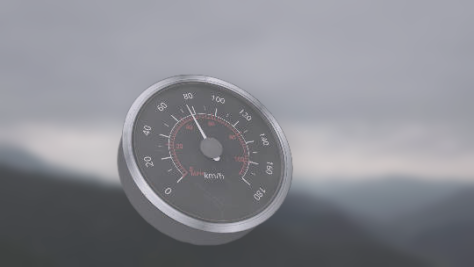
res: 75; km/h
